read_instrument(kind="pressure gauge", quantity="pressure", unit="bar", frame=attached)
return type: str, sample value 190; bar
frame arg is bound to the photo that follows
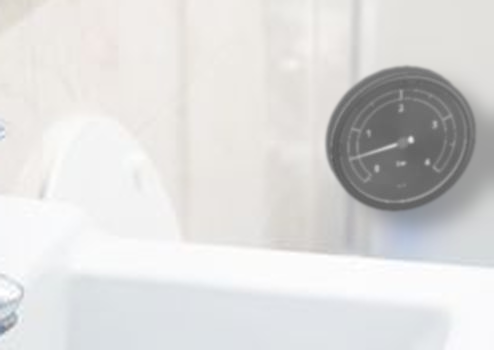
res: 0.5; bar
